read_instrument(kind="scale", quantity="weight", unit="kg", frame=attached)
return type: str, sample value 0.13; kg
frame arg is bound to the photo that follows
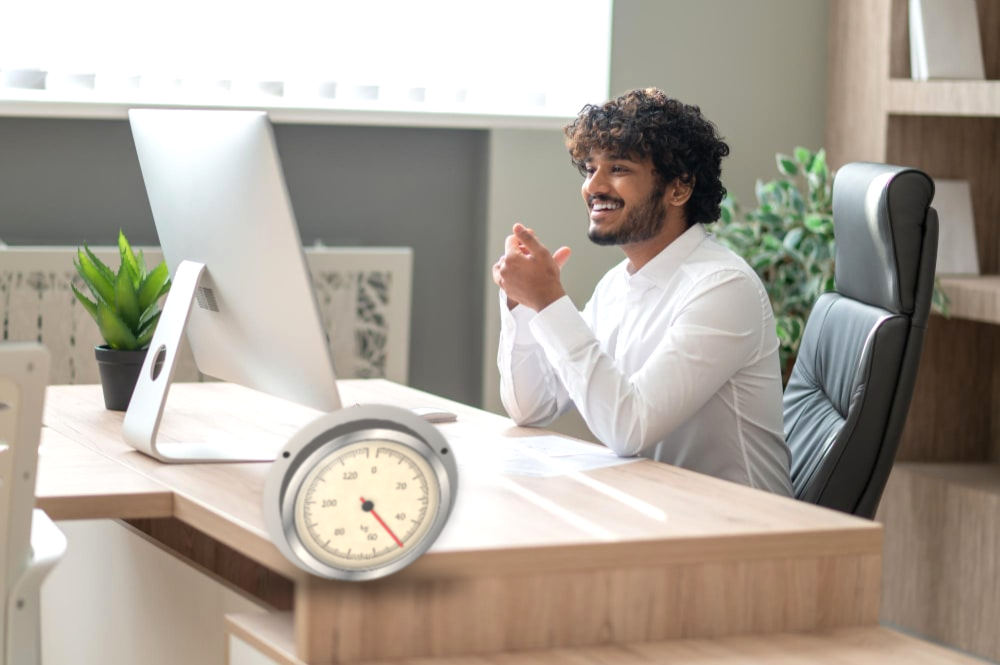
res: 50; kg
